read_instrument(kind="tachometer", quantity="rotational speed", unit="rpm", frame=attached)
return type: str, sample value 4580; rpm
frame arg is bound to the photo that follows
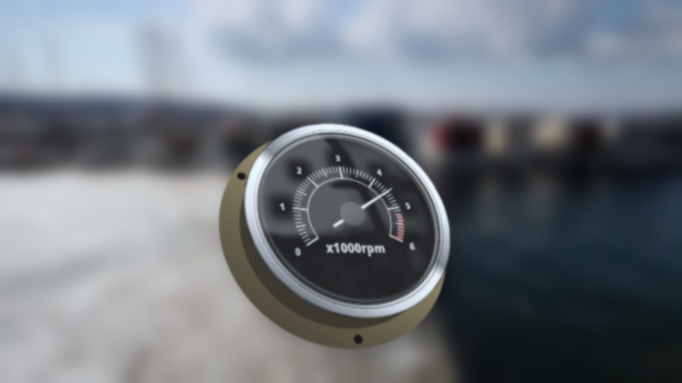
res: 4500; rpm
